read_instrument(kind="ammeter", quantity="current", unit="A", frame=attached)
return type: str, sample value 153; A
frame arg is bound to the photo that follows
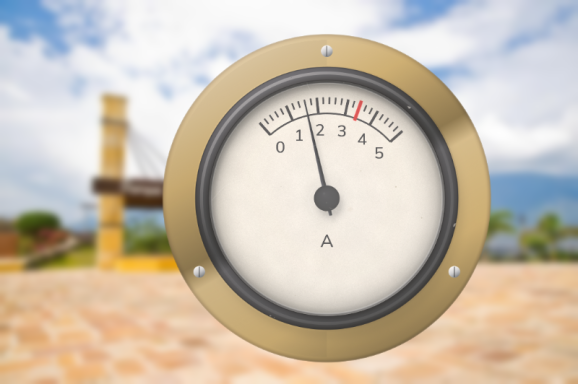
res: 1.6; A
